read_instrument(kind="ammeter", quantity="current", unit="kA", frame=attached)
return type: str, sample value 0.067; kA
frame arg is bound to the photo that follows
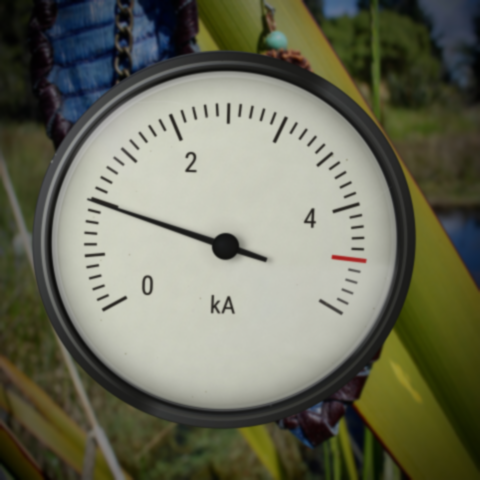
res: 1; kA
